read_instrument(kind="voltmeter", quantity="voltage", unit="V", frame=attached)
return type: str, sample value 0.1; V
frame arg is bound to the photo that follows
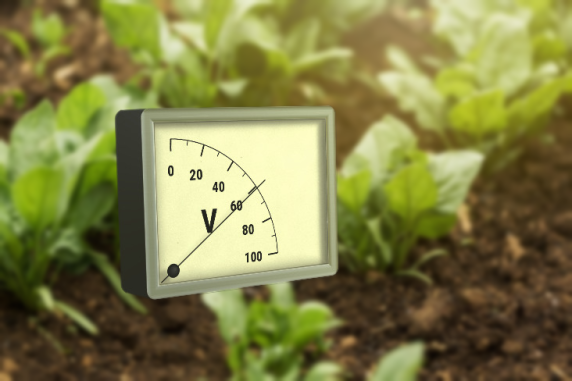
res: 60; V
